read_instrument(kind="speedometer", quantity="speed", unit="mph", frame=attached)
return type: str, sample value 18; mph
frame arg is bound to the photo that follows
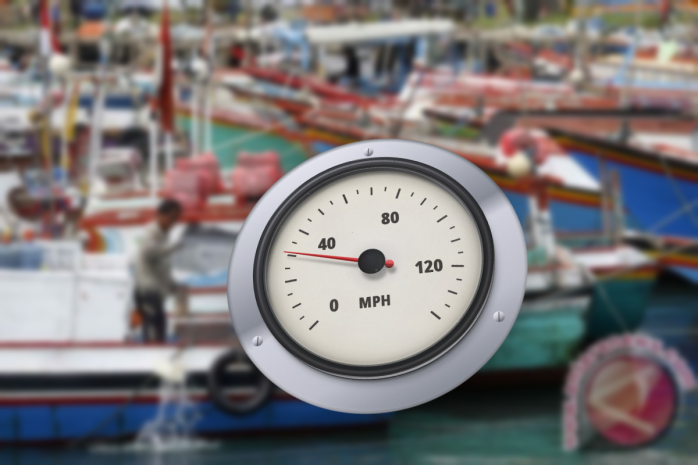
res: 30; mph
